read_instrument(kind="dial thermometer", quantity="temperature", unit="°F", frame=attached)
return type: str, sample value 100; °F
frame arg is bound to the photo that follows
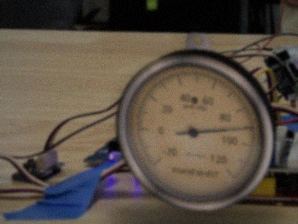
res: 90; °F
